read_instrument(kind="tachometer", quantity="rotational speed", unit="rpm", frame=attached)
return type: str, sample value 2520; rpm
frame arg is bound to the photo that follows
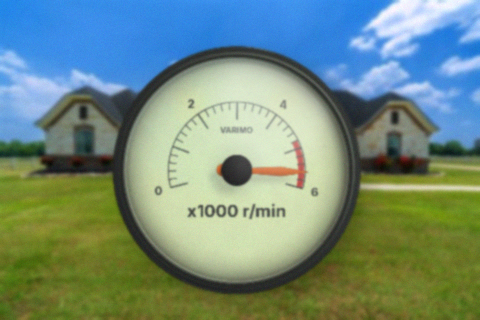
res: 5600; rpm
